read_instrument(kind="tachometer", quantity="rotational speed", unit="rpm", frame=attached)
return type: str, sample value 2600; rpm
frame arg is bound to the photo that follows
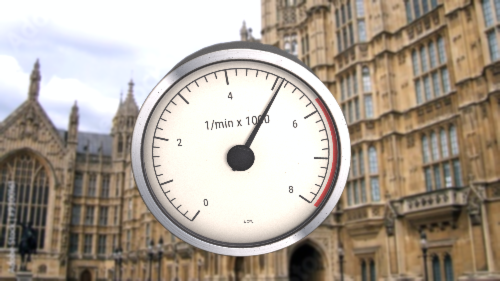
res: 5100; rpm
